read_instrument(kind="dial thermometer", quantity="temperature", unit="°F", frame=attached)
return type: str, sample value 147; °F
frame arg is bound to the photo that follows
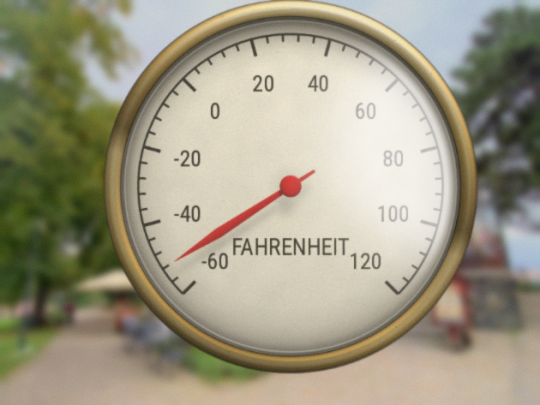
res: -52; °F
